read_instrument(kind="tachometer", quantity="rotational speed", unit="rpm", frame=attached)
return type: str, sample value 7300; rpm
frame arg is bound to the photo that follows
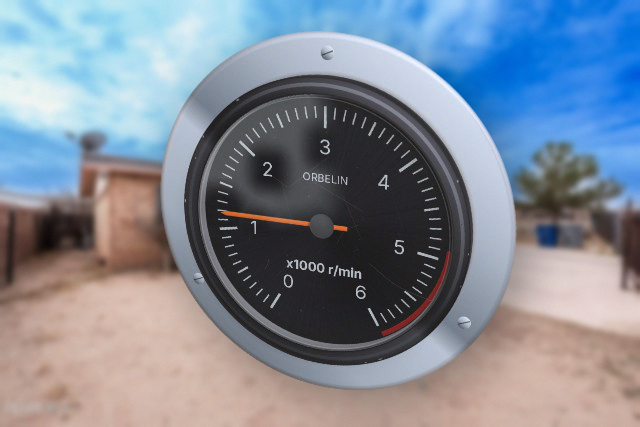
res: 1200; rpm
